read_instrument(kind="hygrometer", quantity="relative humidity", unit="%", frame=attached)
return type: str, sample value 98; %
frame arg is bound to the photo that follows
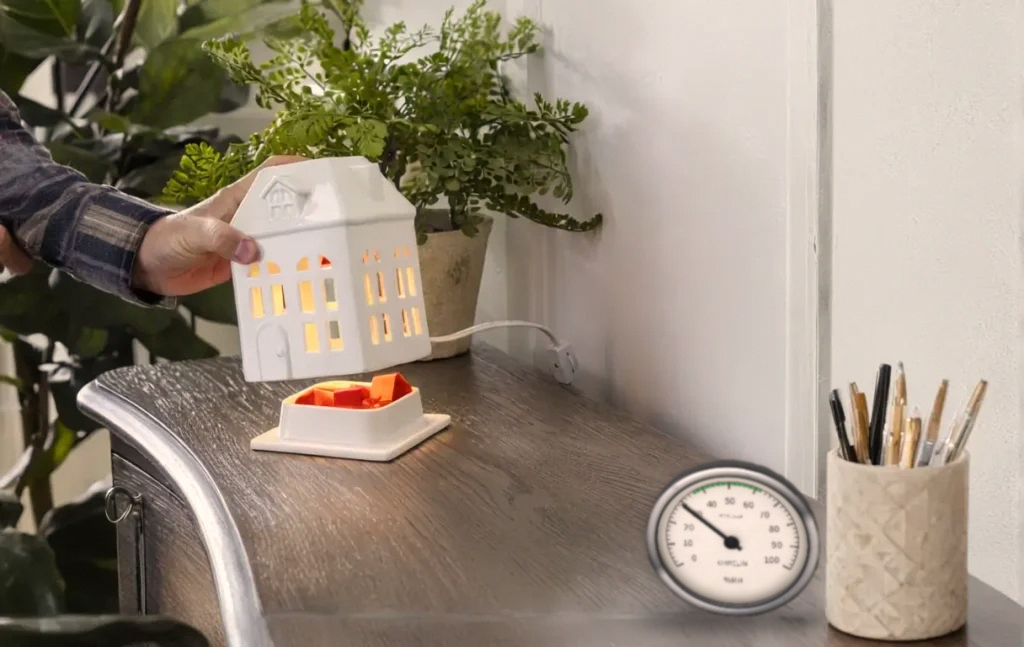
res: 30; %
